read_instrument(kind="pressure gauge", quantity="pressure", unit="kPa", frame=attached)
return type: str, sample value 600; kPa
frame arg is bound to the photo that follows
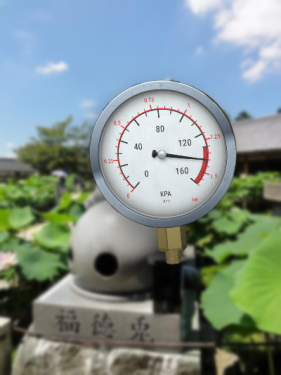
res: 140; kPa
